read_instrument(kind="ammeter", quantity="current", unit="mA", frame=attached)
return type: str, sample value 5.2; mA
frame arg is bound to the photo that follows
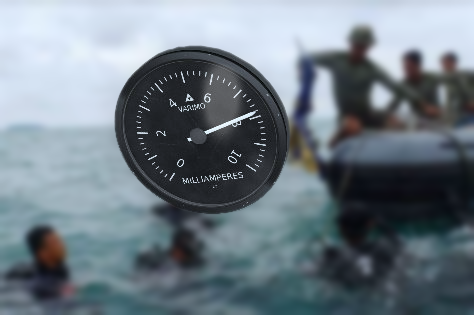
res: 7.8; mA
